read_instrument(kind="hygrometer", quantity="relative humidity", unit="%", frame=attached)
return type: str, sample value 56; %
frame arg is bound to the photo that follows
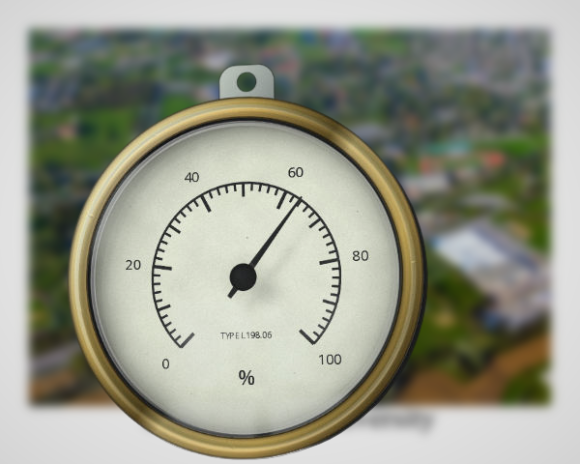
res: 64; %
